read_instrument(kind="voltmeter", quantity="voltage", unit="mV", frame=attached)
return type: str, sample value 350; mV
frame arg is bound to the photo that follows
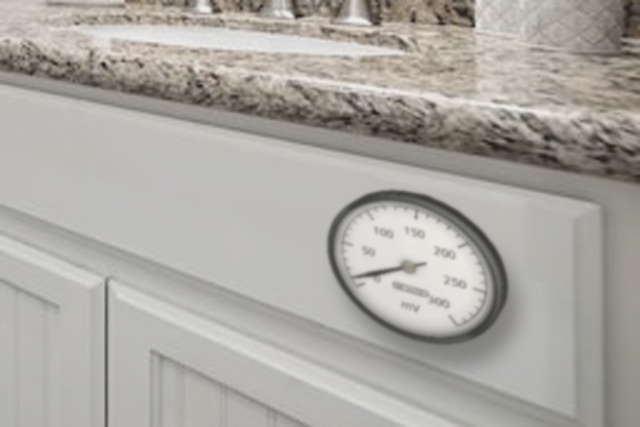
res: 10; mV
